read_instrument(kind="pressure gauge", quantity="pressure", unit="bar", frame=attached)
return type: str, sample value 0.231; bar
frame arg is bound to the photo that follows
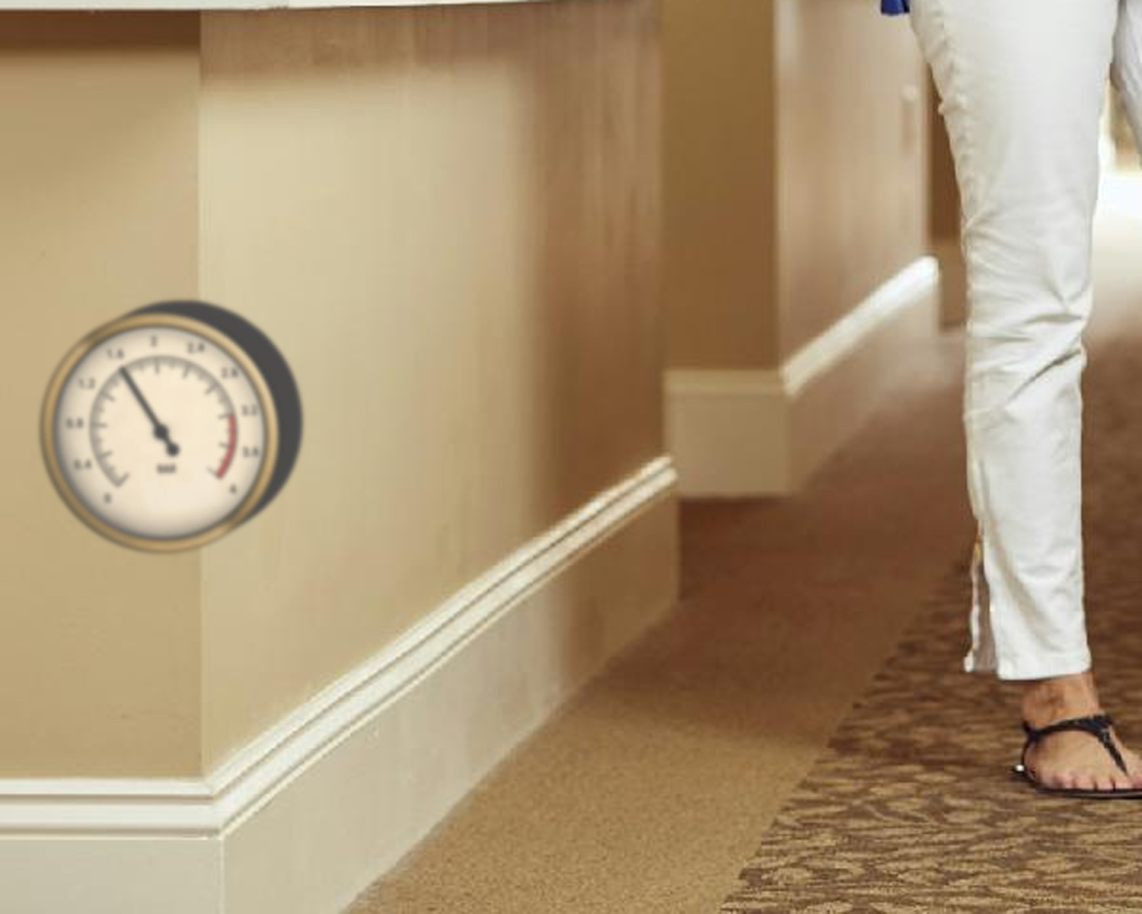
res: 1.6; bar
